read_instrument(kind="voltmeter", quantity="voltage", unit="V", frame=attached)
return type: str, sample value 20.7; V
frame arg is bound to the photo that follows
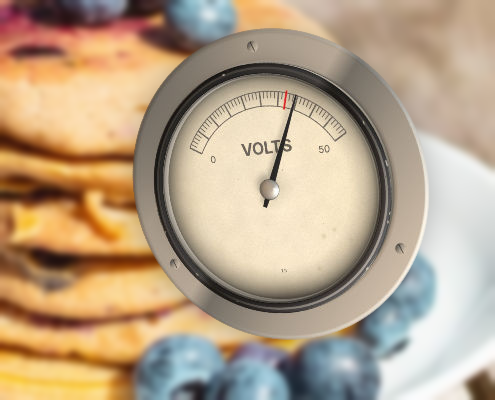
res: 35; V
